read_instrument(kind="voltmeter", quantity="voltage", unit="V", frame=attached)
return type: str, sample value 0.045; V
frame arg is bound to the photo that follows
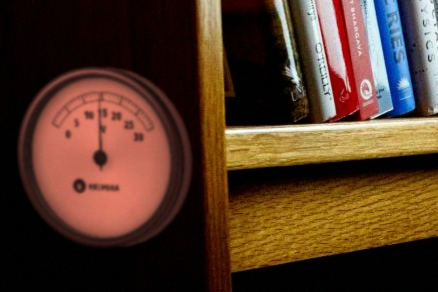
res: 15; V
